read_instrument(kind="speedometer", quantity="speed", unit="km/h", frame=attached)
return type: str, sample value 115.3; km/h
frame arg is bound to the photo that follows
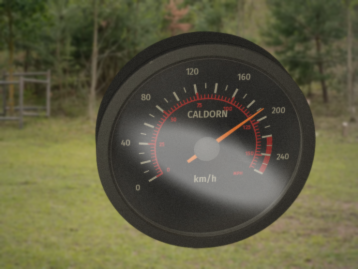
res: 190; km/h
